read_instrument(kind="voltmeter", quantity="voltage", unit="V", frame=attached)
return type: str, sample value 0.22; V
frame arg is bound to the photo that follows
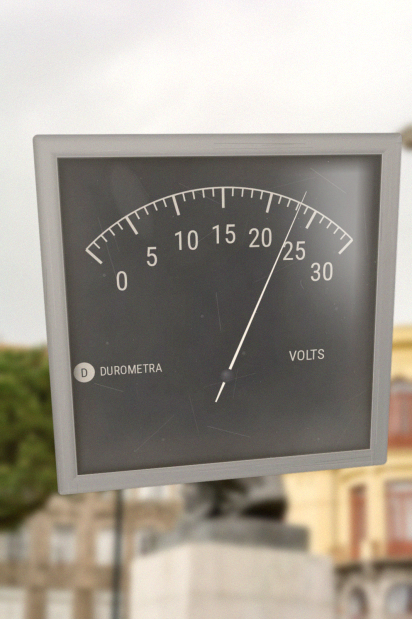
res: 23; V
